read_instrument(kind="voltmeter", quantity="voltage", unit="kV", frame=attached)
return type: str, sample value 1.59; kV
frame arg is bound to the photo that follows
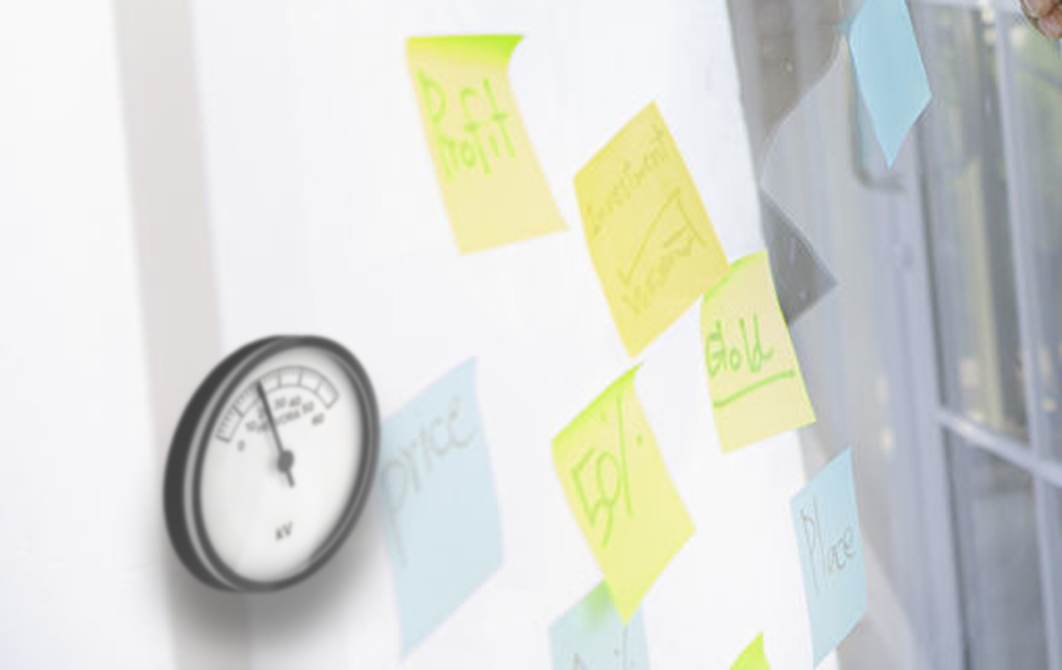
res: 20; kV
